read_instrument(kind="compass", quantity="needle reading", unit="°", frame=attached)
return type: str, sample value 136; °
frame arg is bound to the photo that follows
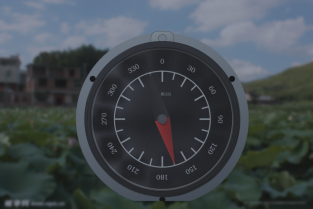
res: 165; °
